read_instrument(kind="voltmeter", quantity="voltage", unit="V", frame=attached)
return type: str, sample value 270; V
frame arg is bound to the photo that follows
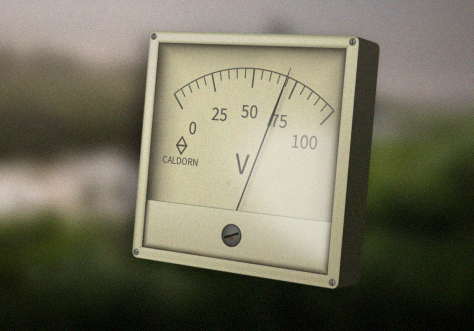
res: 70; V
